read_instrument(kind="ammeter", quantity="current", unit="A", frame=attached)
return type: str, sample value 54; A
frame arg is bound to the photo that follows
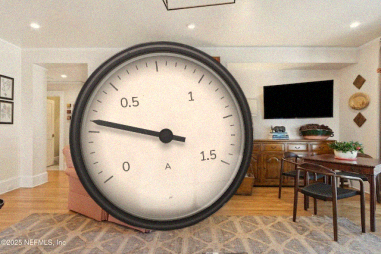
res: 0.3; A
